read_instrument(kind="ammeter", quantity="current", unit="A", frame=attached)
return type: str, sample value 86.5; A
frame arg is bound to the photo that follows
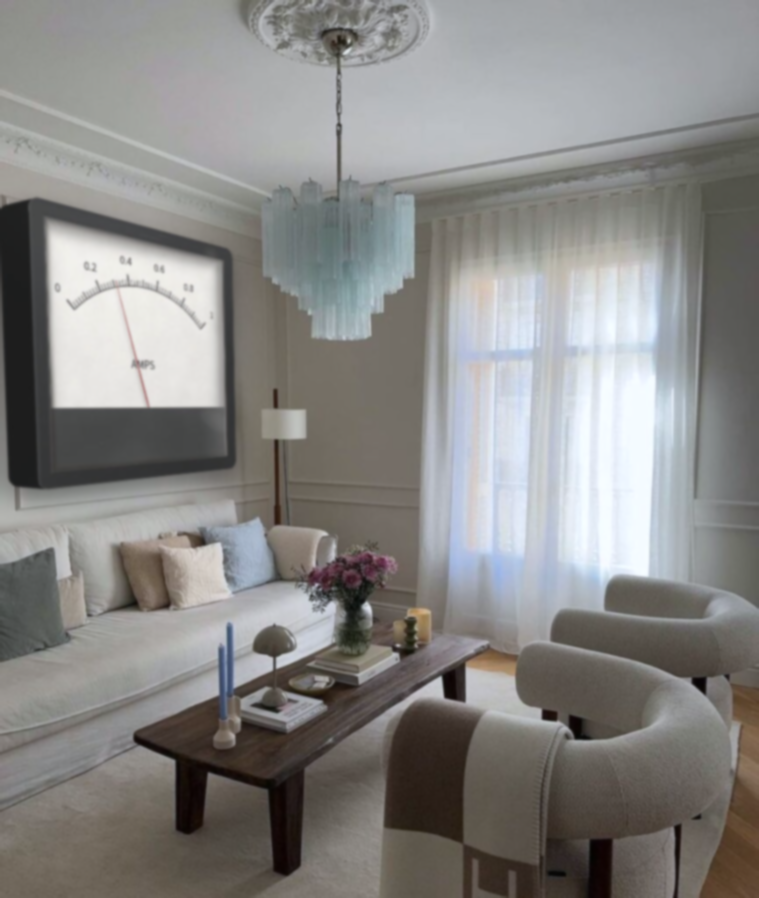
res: 0.3; A
